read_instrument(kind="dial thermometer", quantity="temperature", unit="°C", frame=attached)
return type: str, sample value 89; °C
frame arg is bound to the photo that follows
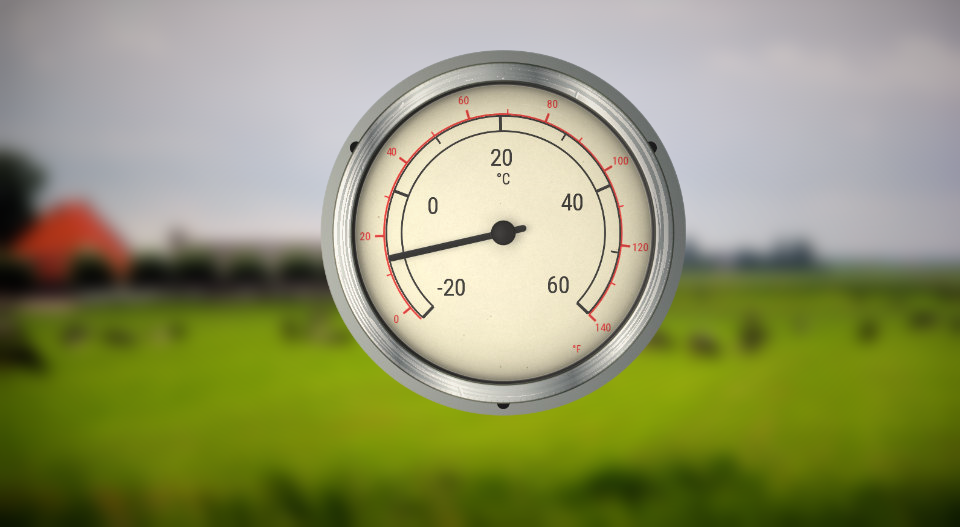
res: -10; °C
